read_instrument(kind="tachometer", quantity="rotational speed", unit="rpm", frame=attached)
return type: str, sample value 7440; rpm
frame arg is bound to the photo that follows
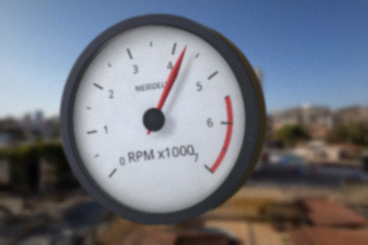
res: 4250; rpm
